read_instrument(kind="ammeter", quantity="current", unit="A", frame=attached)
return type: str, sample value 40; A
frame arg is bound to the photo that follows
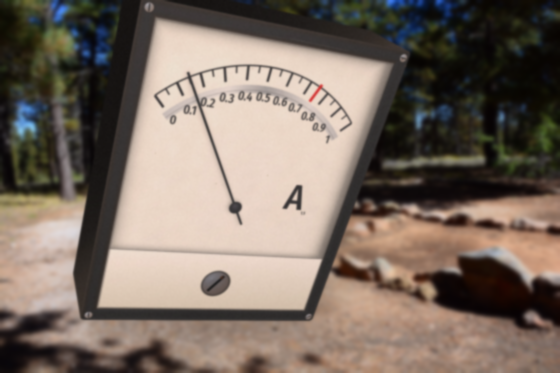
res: 0.15; A
